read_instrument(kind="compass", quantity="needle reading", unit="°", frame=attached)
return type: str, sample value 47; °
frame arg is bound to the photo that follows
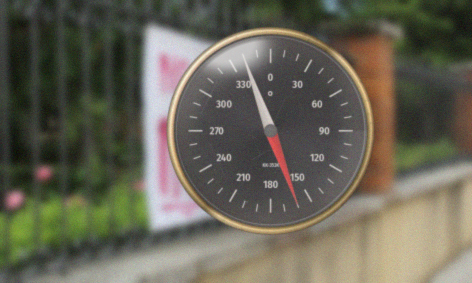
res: 160; °
